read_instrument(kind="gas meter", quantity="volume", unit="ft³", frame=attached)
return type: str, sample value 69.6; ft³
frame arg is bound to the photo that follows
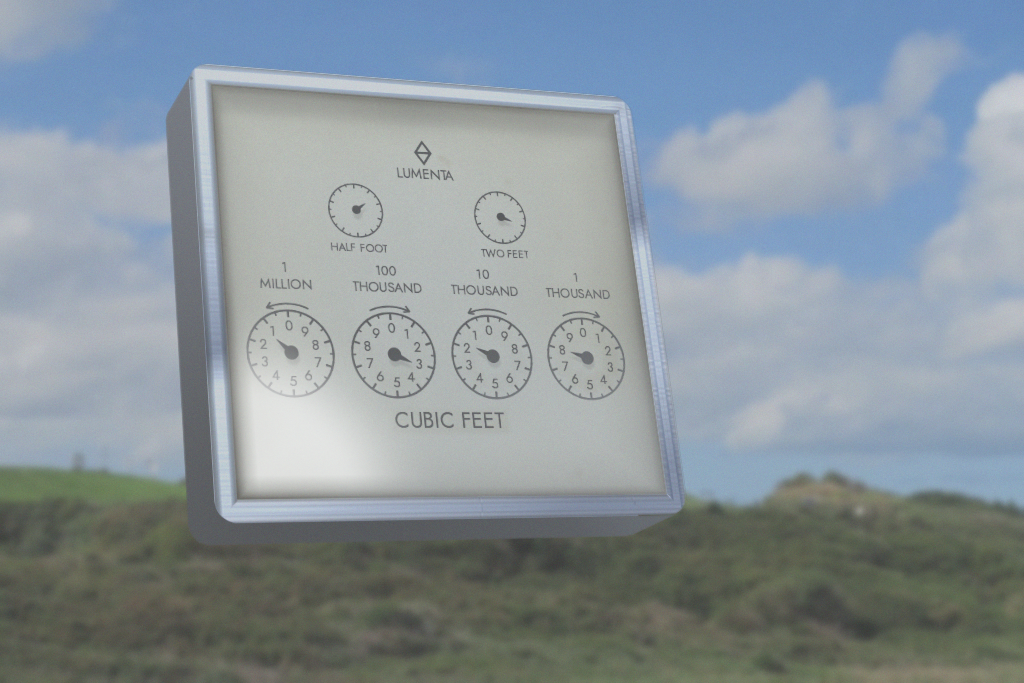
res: 131800; ft³
